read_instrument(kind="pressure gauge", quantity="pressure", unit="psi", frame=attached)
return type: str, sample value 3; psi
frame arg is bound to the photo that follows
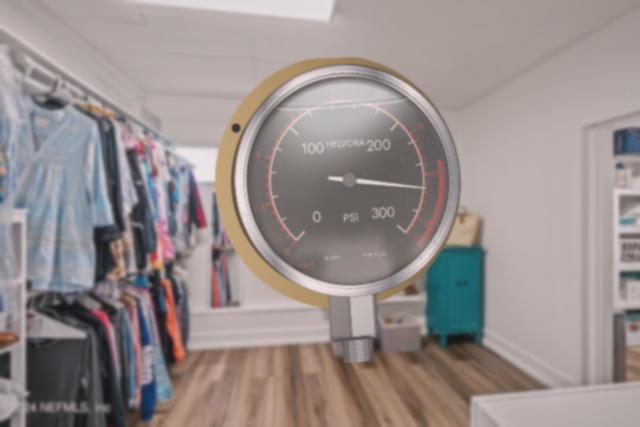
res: 260; psi
